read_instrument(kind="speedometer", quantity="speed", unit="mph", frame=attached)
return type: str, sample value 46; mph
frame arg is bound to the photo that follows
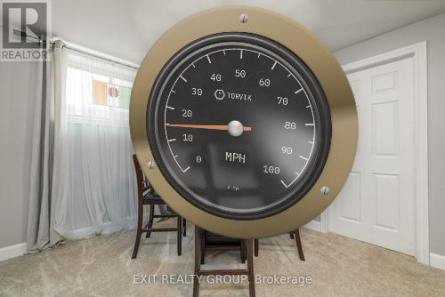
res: 15; mph
